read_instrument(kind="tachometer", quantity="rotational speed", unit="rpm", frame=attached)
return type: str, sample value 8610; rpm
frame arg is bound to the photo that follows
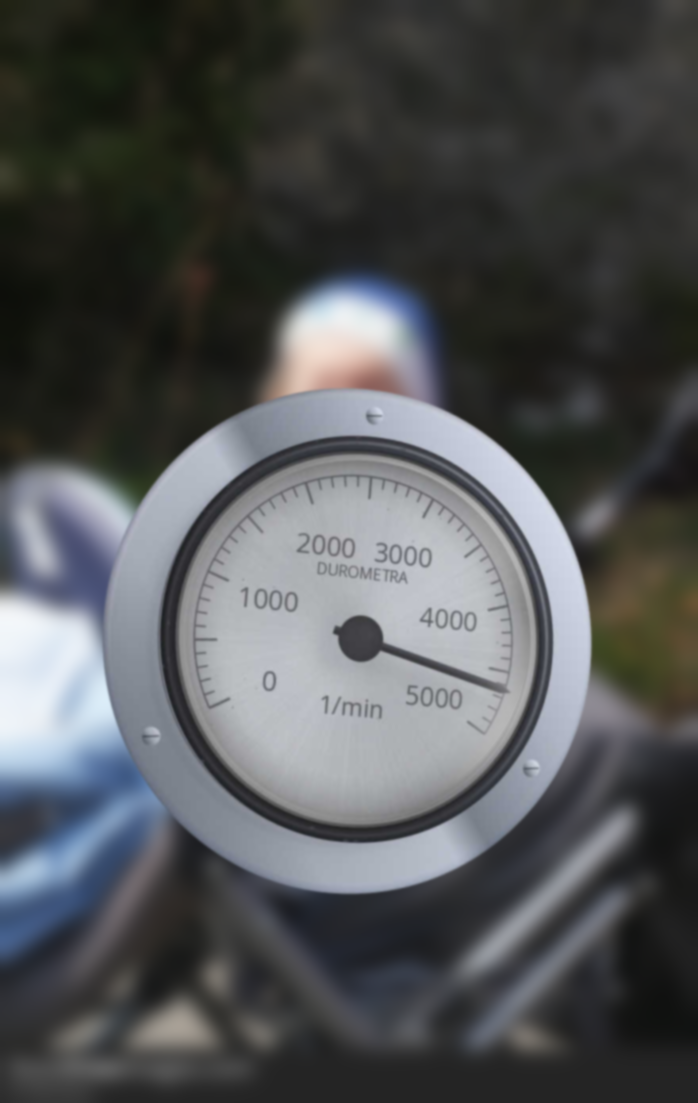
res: 4650; rpm
